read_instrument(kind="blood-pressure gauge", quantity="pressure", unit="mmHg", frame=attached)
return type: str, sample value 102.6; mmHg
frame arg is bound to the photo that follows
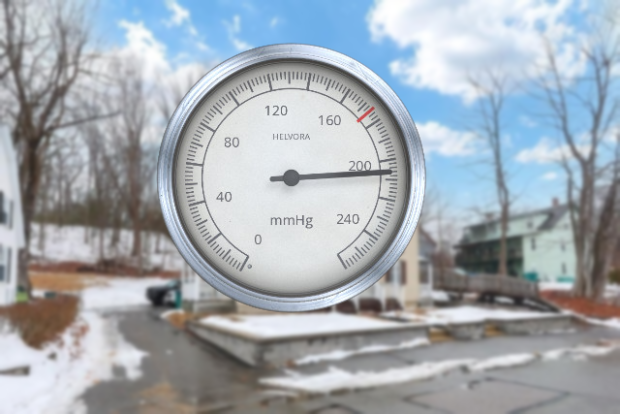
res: 206; mmHg
